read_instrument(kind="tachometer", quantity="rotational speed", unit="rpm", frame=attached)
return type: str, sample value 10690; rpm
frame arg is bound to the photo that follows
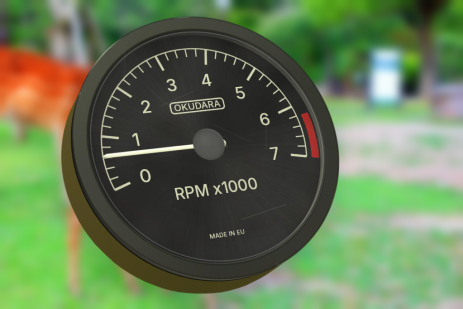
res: 600; rpm
